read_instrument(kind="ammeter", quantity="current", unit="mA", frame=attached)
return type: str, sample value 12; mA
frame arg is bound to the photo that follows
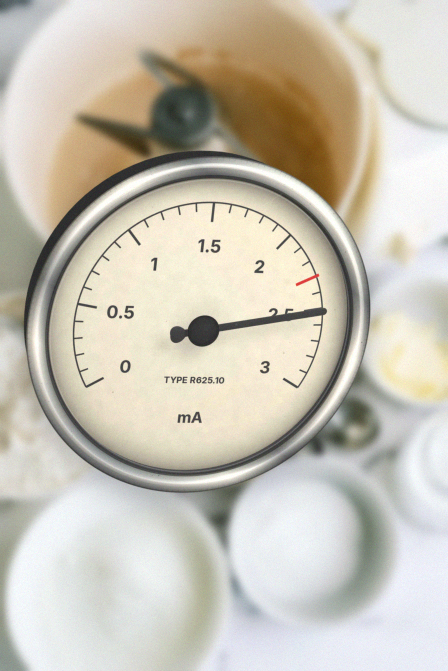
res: 2.5; mA
